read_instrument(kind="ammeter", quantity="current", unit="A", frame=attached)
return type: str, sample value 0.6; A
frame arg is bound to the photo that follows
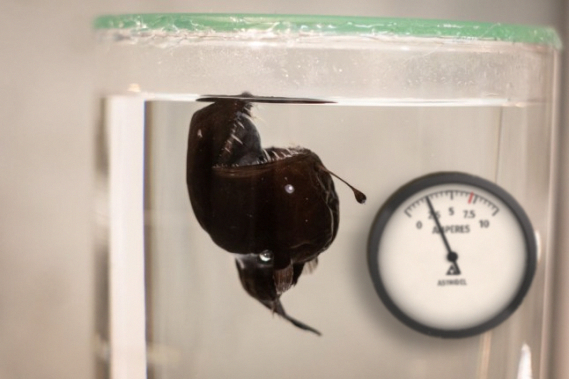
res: 2.5; A
